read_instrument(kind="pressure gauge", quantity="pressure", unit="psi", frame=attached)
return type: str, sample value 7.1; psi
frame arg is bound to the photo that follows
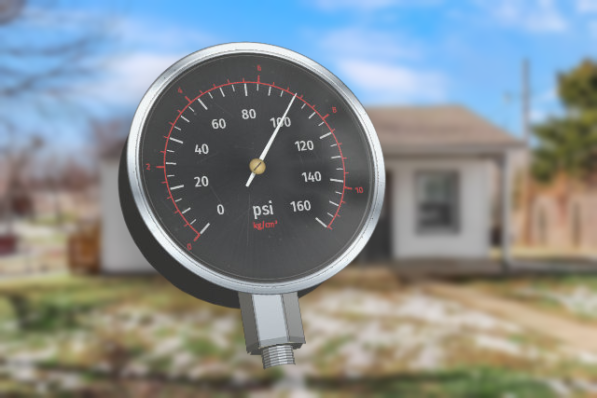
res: 100; psi
